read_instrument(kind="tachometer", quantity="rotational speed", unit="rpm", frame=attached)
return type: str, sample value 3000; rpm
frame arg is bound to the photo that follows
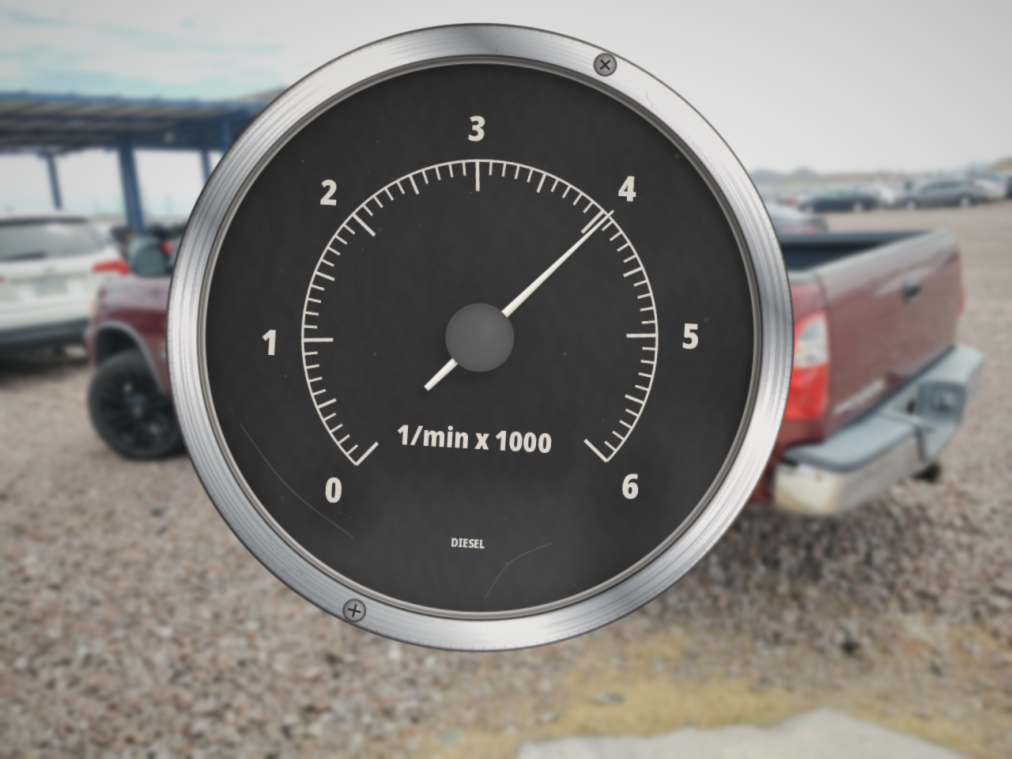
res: 4050; rpm
